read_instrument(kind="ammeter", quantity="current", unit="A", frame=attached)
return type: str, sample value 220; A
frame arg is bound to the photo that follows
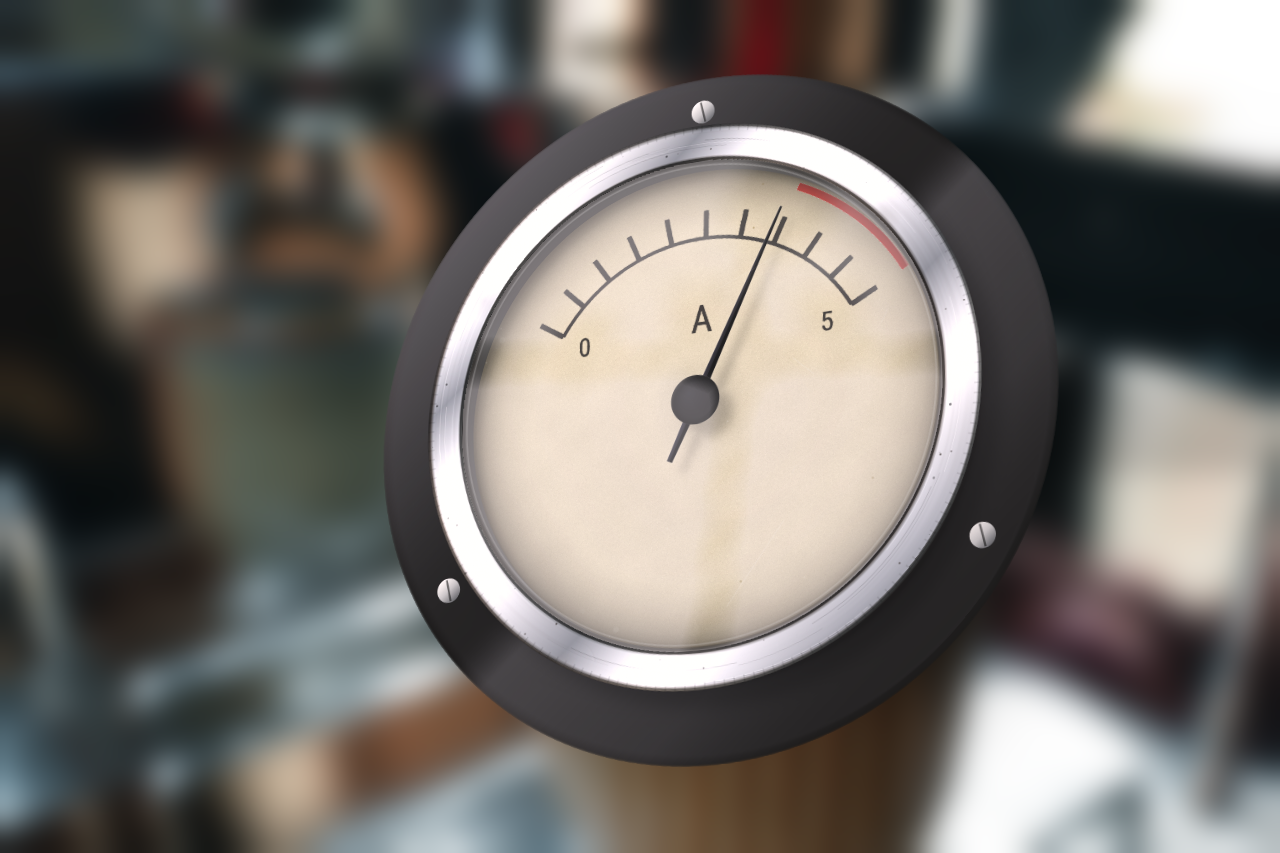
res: 3.5; A
